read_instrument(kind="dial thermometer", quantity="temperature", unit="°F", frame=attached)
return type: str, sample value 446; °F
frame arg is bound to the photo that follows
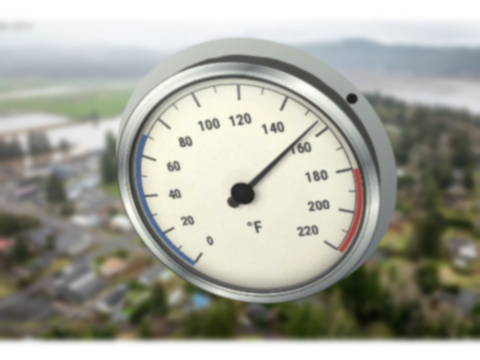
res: 155; °F
